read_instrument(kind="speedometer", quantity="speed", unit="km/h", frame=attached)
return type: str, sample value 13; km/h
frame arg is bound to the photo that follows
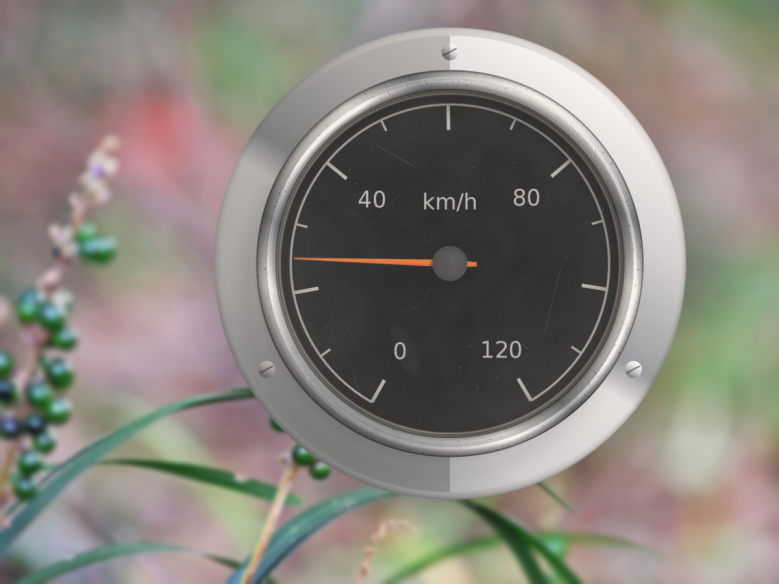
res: 25; km/h
